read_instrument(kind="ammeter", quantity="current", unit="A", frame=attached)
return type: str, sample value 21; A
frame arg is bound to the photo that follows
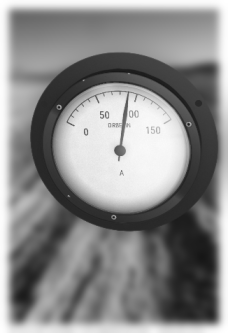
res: 90; A
